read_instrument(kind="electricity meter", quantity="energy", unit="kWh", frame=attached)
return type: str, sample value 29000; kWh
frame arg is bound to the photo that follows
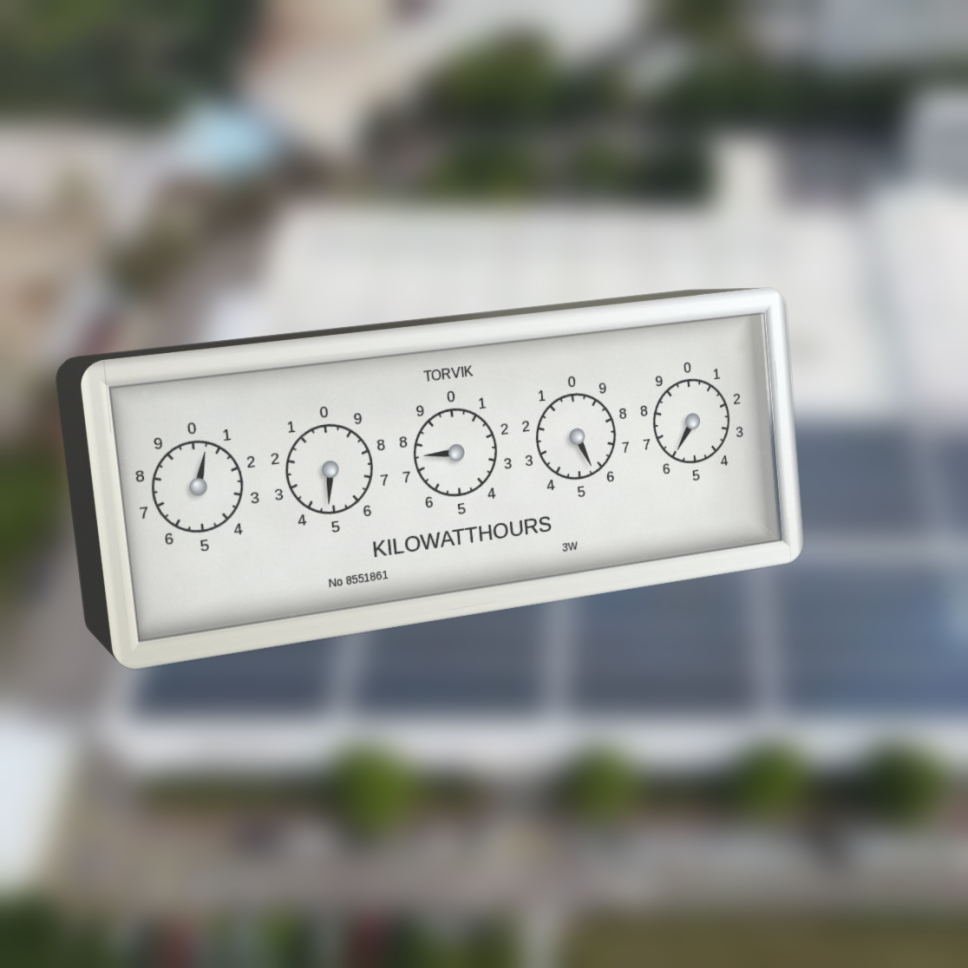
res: 4756; kWh
